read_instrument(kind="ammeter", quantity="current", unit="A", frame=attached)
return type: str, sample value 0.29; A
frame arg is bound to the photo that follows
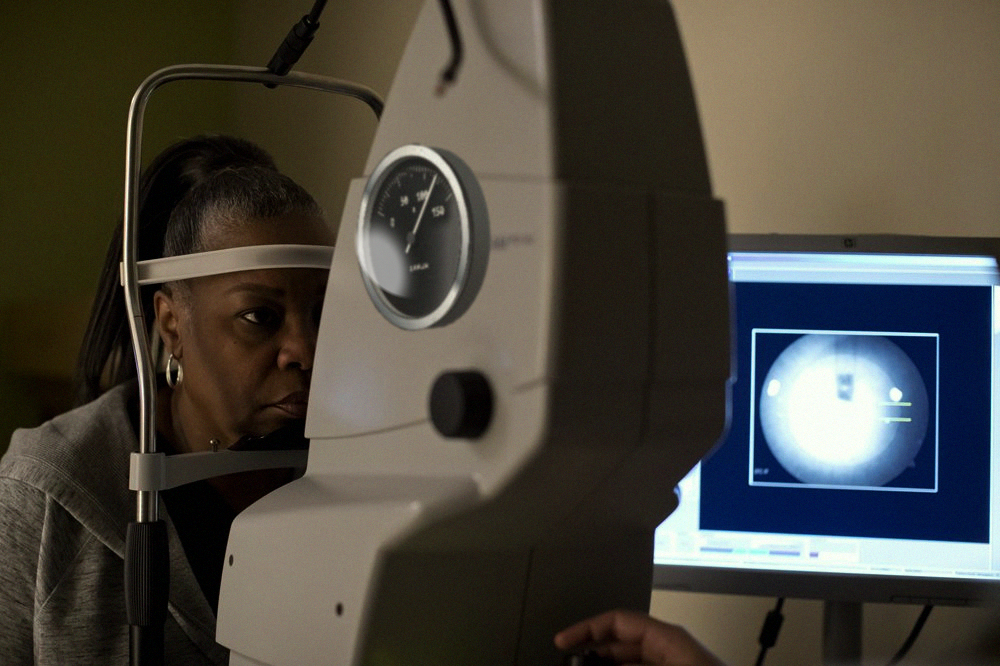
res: 125; A
